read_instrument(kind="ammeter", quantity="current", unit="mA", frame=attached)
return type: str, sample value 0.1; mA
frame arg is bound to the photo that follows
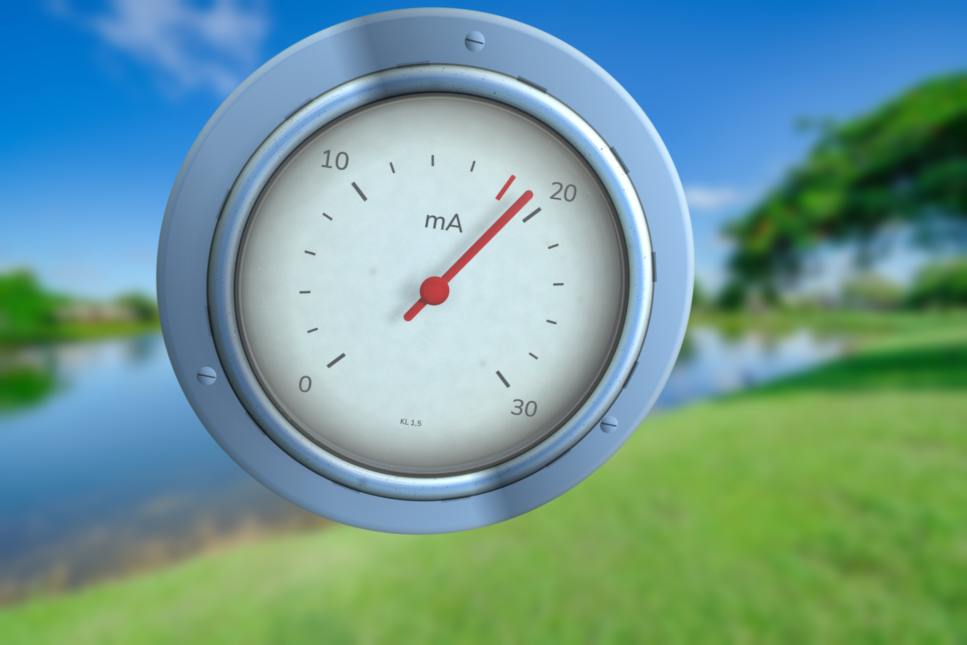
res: 19; mA
